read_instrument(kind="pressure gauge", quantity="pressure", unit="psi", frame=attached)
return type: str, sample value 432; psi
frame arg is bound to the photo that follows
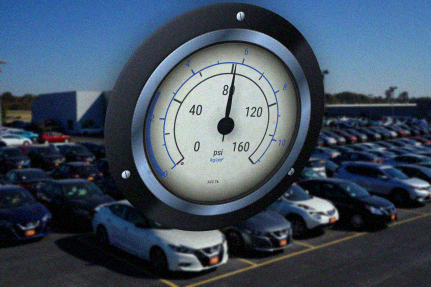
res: 80; psi
